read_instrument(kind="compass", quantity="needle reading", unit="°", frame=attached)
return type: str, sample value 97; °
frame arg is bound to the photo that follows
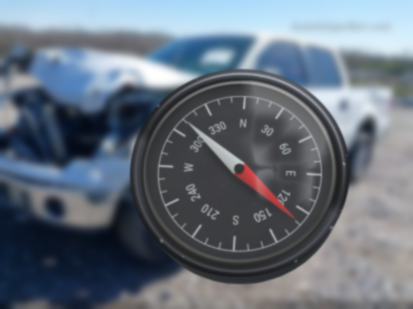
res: 130; °
